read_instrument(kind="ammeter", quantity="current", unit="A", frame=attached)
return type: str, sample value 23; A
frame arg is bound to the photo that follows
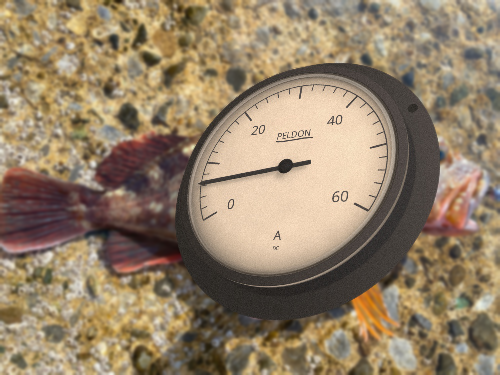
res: 6; A
